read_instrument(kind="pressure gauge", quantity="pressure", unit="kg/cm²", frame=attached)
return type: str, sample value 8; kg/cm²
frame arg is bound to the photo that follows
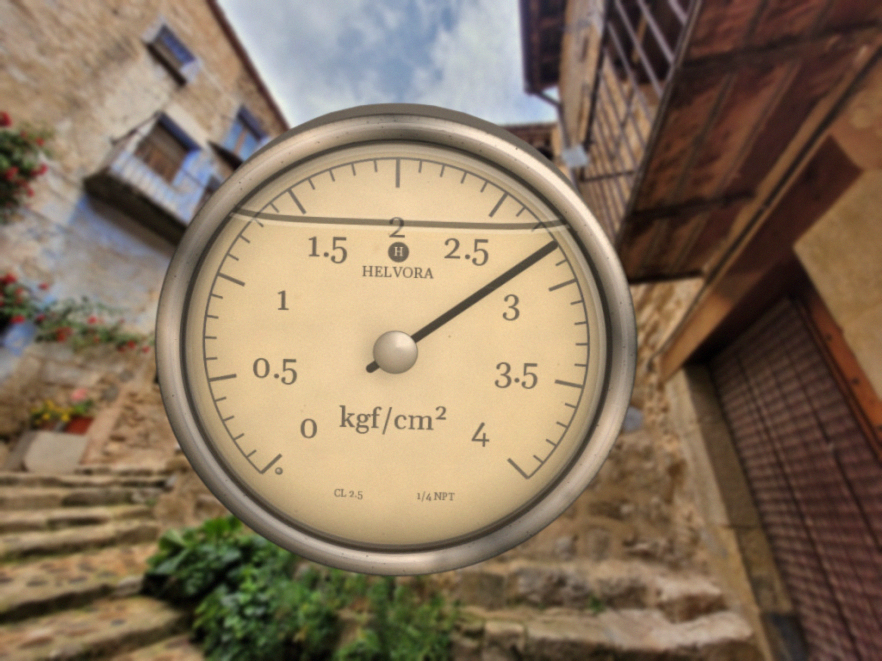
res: 2.8; kg/cm²
